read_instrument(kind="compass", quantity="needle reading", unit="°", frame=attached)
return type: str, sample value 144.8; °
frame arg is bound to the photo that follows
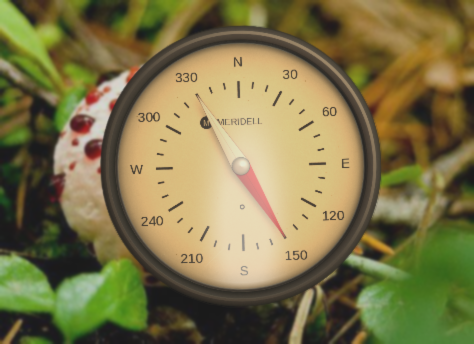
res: 150; °
